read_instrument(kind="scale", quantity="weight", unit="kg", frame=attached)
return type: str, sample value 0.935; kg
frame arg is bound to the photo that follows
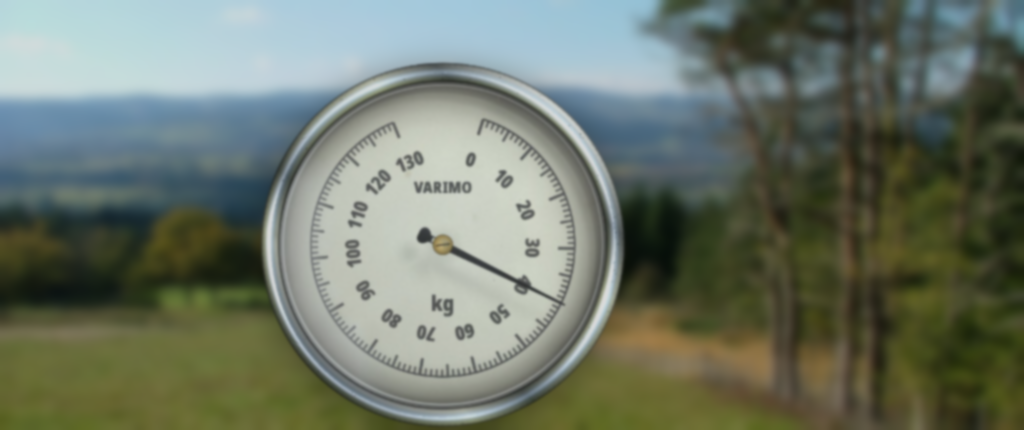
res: 40; kg
